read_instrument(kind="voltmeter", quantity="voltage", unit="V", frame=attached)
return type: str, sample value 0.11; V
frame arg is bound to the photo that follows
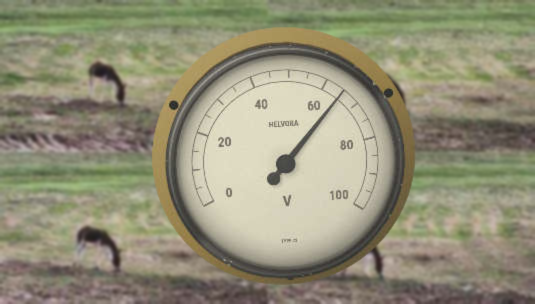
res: 65; V
